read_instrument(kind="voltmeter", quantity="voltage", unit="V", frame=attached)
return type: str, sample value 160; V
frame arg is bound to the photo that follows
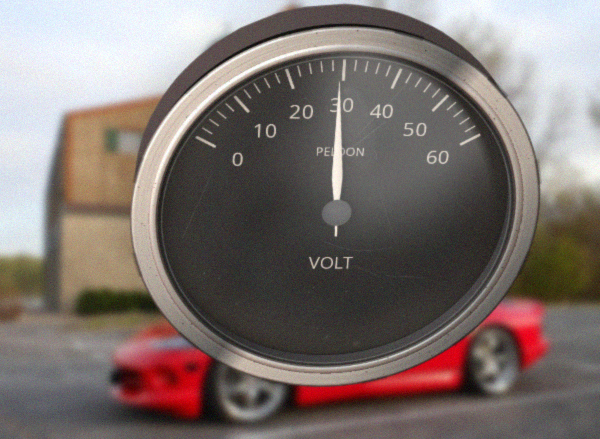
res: 29; V
